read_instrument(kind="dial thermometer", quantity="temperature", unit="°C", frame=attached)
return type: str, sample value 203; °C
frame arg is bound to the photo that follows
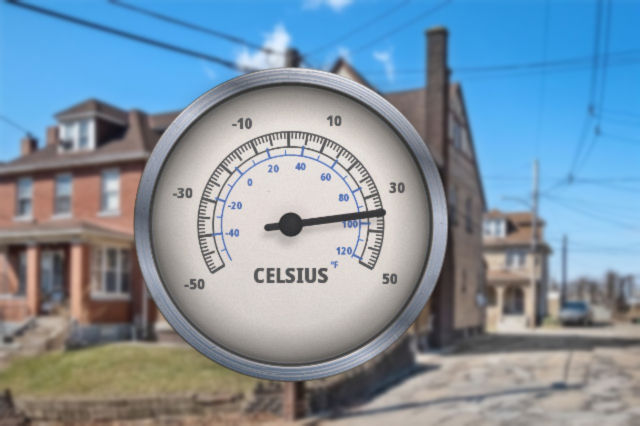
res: 35; °C
